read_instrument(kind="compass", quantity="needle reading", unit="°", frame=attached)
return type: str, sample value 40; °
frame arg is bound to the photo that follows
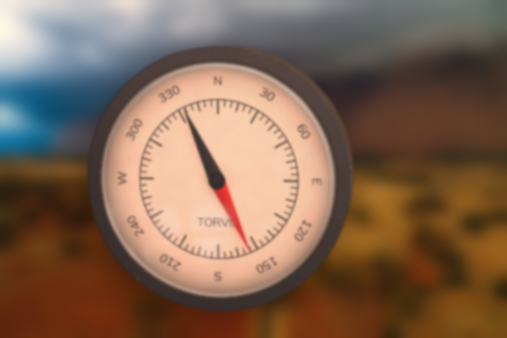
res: 155; °
